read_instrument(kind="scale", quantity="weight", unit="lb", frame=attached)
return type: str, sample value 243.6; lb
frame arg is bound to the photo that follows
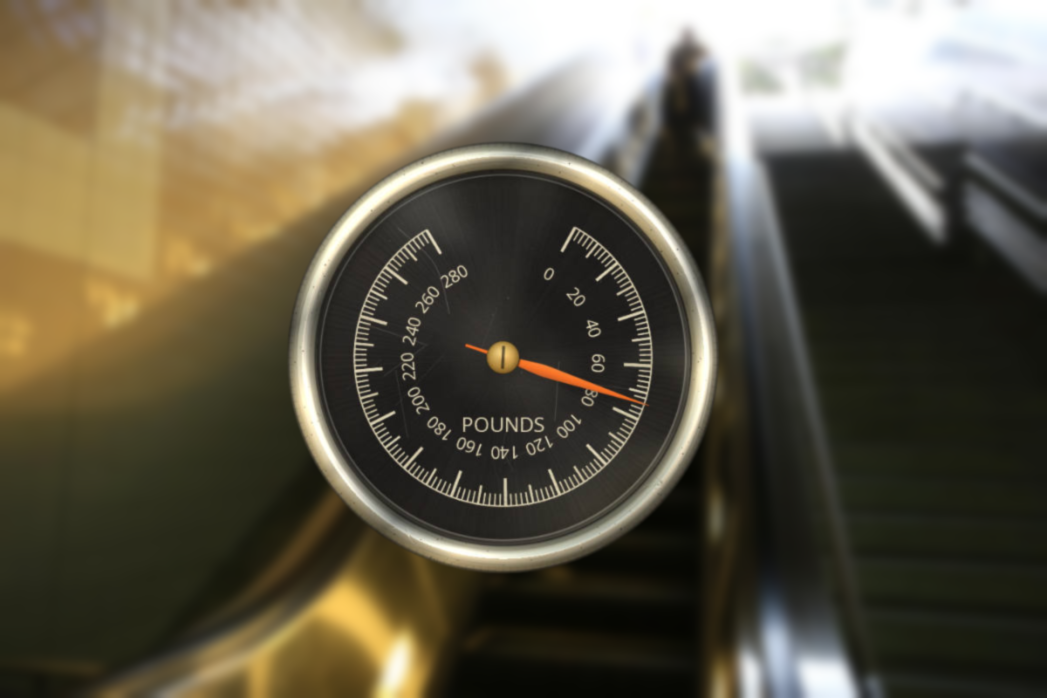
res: 74; lb
